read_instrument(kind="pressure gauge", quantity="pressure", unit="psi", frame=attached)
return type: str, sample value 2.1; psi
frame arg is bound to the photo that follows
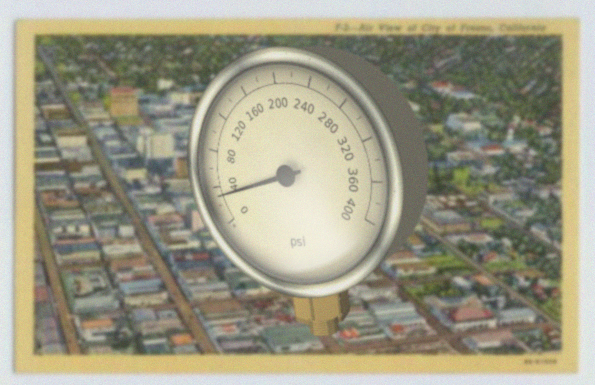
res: 30; psi
